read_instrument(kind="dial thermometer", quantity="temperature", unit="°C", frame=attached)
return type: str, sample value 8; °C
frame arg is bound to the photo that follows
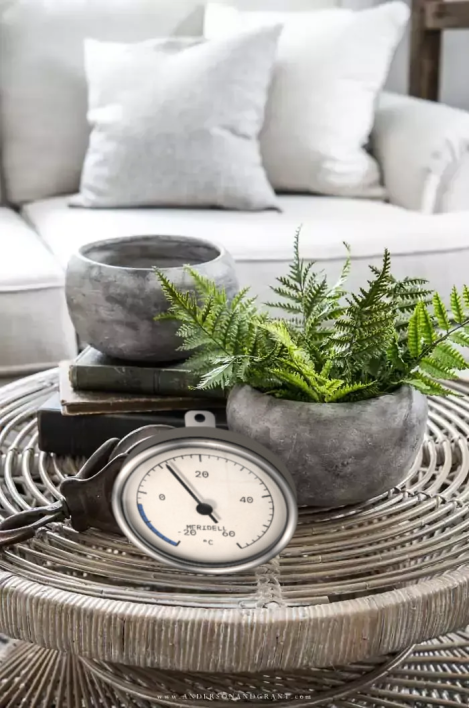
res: 12; °C
